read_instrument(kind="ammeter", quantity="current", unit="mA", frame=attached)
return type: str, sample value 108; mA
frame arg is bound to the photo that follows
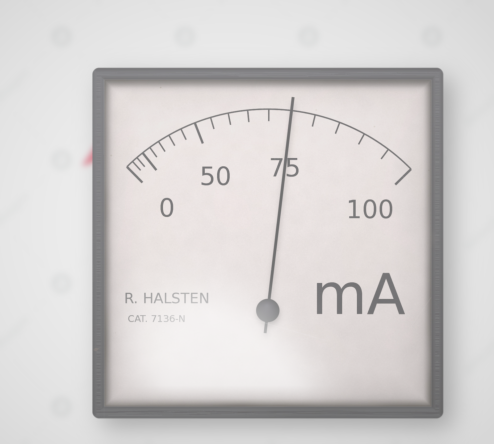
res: 75; mA
